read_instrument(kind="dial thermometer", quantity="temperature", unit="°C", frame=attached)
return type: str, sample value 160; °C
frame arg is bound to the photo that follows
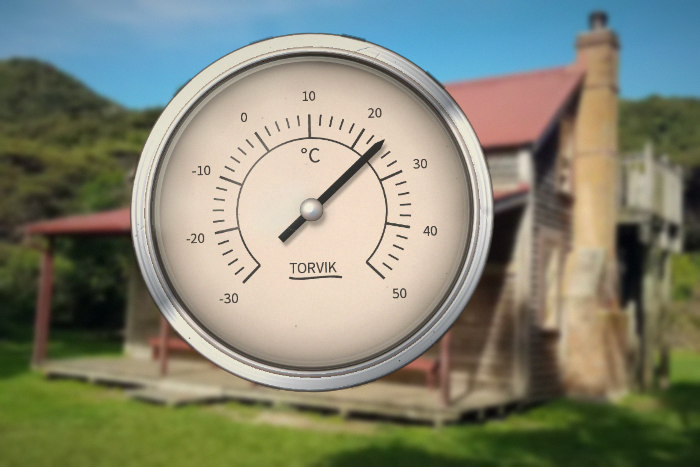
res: 24; °C
